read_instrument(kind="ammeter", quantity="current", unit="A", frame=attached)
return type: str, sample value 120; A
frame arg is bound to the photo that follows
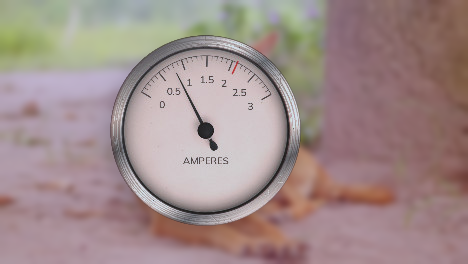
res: 0.8; A
